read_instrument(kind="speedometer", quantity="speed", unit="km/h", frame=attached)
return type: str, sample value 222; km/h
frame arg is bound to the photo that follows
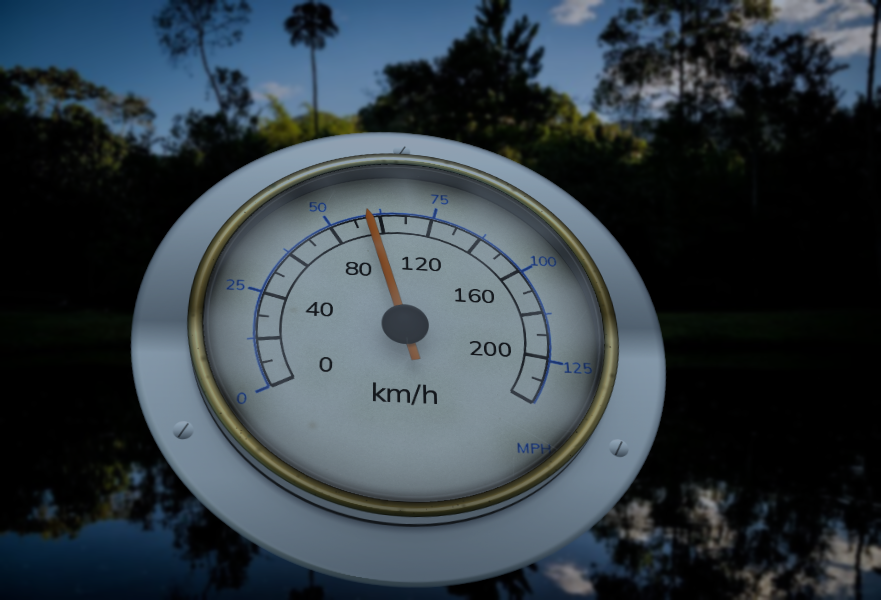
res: 95; km/h
